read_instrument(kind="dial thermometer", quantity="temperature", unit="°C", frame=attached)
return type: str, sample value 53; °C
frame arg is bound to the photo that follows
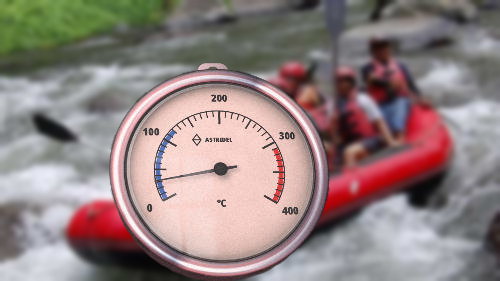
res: 30; °C
